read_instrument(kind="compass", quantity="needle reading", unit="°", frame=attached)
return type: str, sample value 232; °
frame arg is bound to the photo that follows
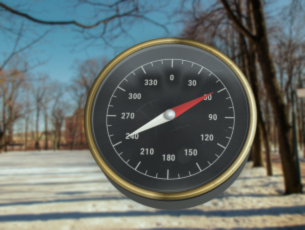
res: 60; °
